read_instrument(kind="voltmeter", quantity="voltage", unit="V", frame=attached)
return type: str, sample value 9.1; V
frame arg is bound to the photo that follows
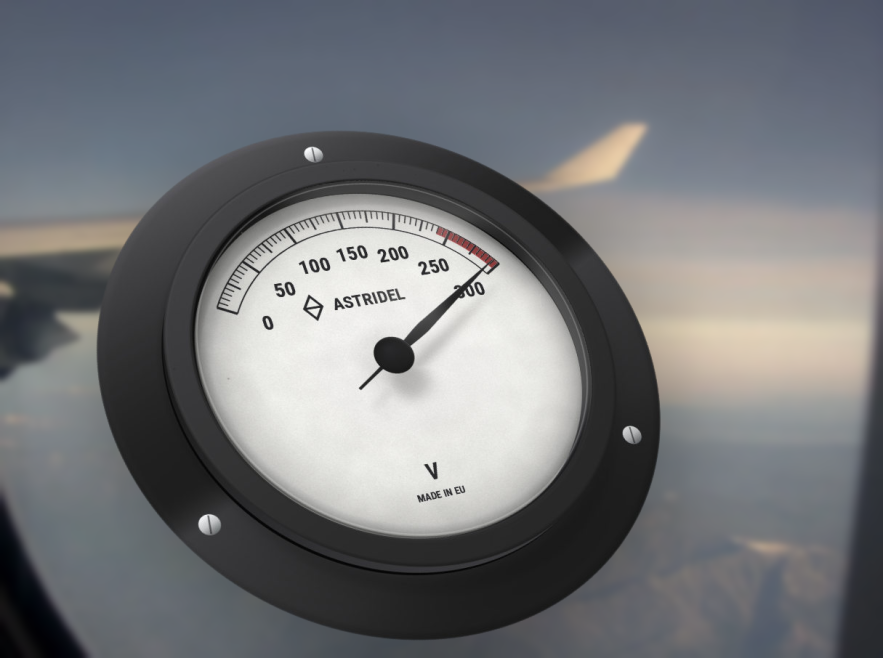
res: 295; V
